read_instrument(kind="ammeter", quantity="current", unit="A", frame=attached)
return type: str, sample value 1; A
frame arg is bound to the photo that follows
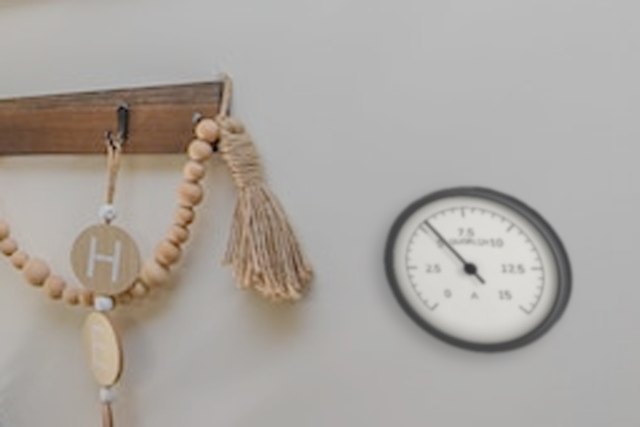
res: 5.5; A
